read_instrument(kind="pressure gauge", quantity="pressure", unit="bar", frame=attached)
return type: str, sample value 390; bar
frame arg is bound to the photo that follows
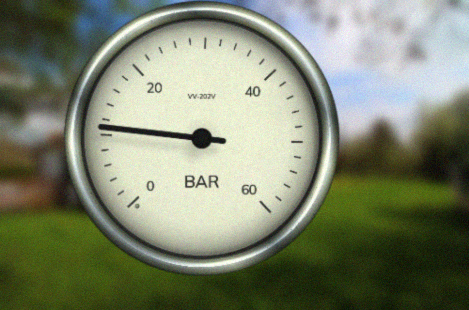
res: 11; bar
